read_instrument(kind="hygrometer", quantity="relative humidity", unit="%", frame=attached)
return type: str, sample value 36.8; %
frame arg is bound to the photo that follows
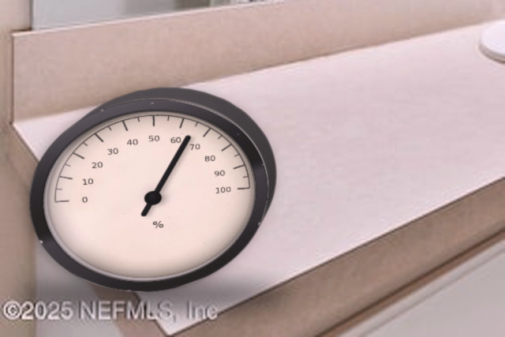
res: 65; %
